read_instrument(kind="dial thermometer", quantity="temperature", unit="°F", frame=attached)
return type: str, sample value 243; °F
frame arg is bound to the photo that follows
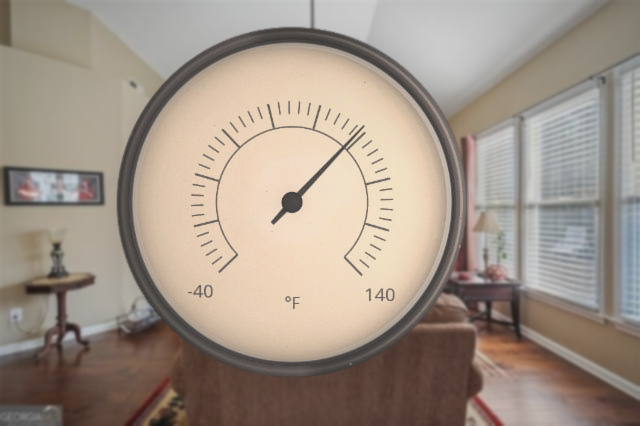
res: 78; °F
